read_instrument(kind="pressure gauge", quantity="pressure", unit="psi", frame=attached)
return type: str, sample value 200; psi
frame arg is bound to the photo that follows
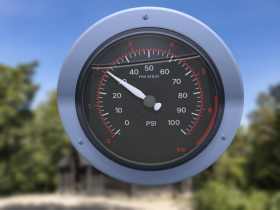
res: 30; psi
